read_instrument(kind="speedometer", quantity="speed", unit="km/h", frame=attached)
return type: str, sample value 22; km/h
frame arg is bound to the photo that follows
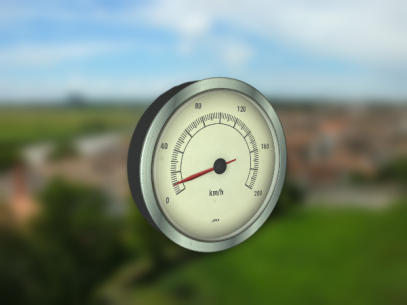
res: 10; km/h
